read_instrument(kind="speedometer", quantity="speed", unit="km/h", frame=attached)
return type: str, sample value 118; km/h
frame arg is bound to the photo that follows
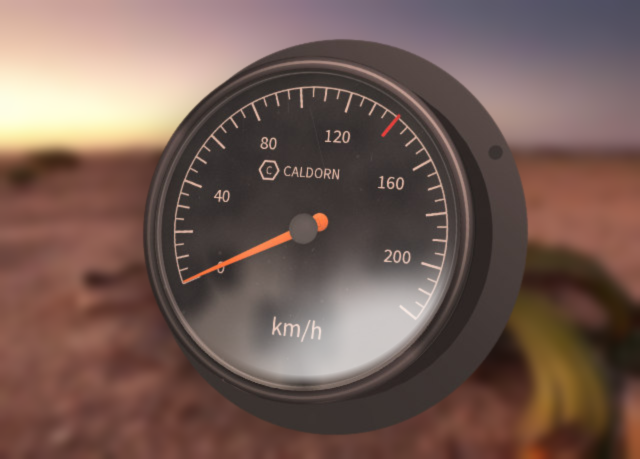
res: 0; km/h
